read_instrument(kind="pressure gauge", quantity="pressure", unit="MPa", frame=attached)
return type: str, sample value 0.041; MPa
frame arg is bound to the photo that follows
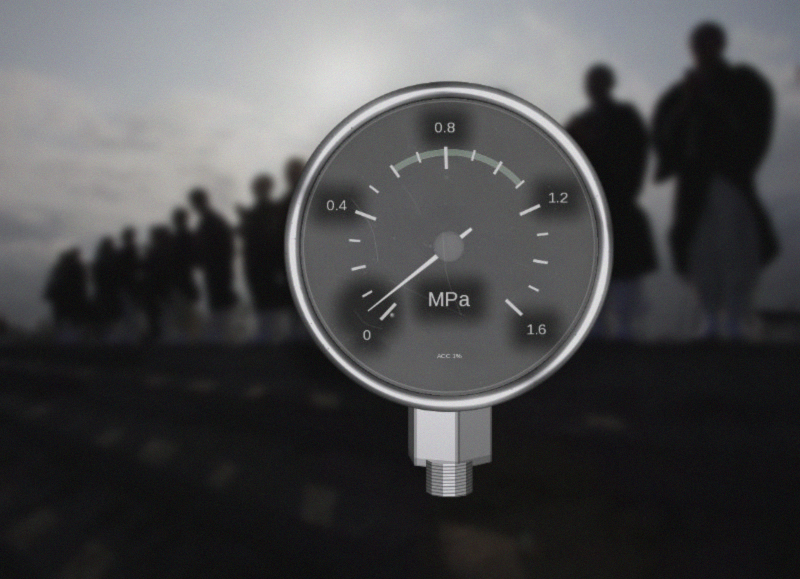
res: 0.05; MPa
